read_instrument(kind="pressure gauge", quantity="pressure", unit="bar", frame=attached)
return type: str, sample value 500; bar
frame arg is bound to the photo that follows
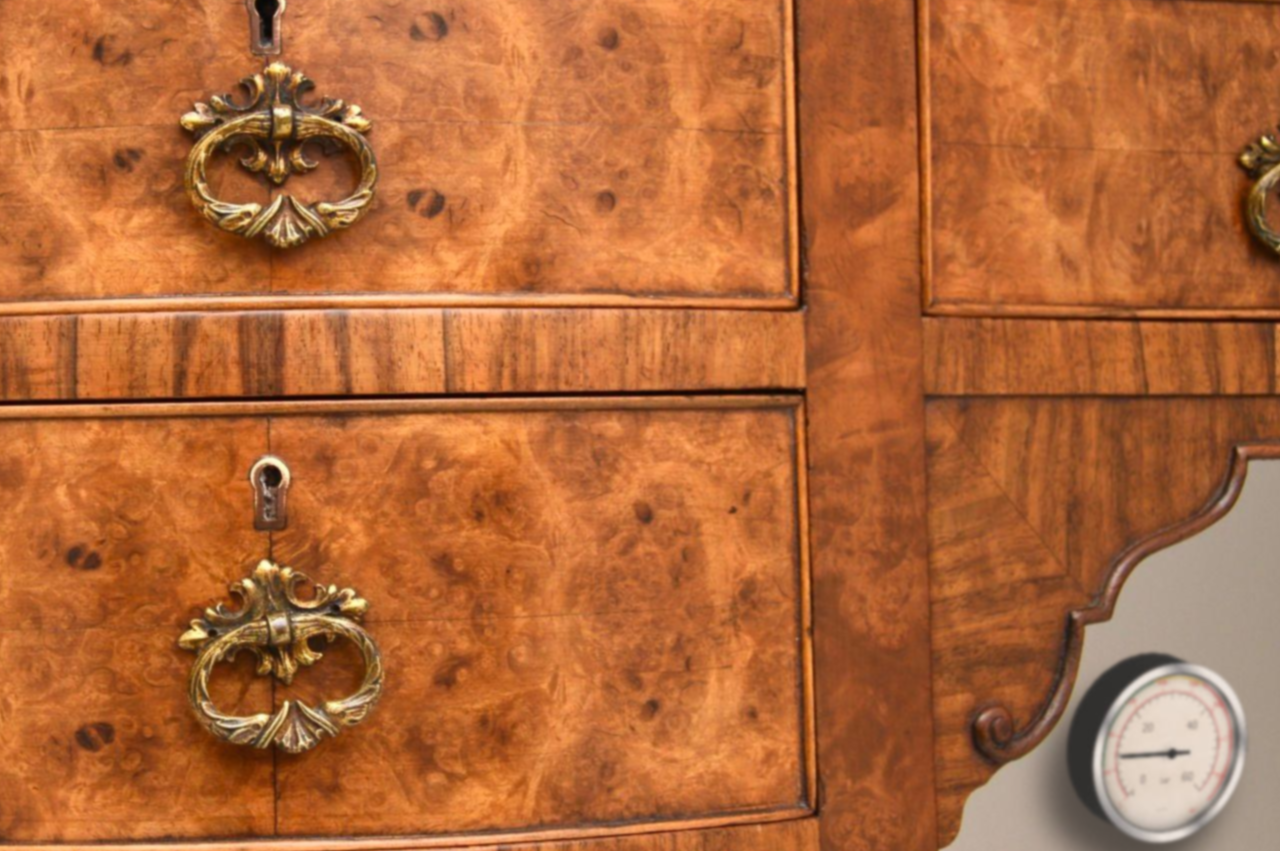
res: 10; bar
